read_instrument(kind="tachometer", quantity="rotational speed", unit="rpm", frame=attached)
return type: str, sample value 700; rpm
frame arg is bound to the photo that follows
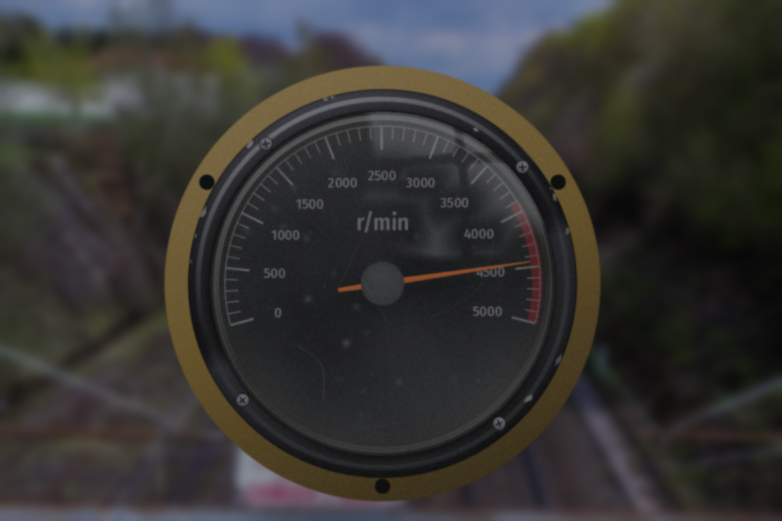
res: 4450; rpm
